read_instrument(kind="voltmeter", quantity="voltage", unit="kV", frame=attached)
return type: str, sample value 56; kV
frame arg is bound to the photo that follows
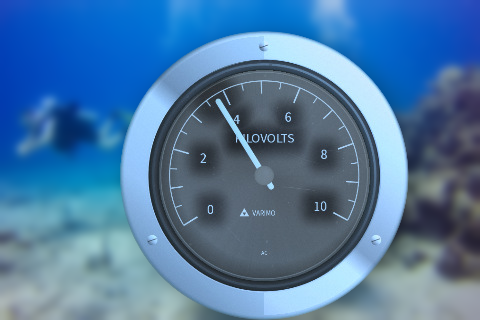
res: 3.75; kV
